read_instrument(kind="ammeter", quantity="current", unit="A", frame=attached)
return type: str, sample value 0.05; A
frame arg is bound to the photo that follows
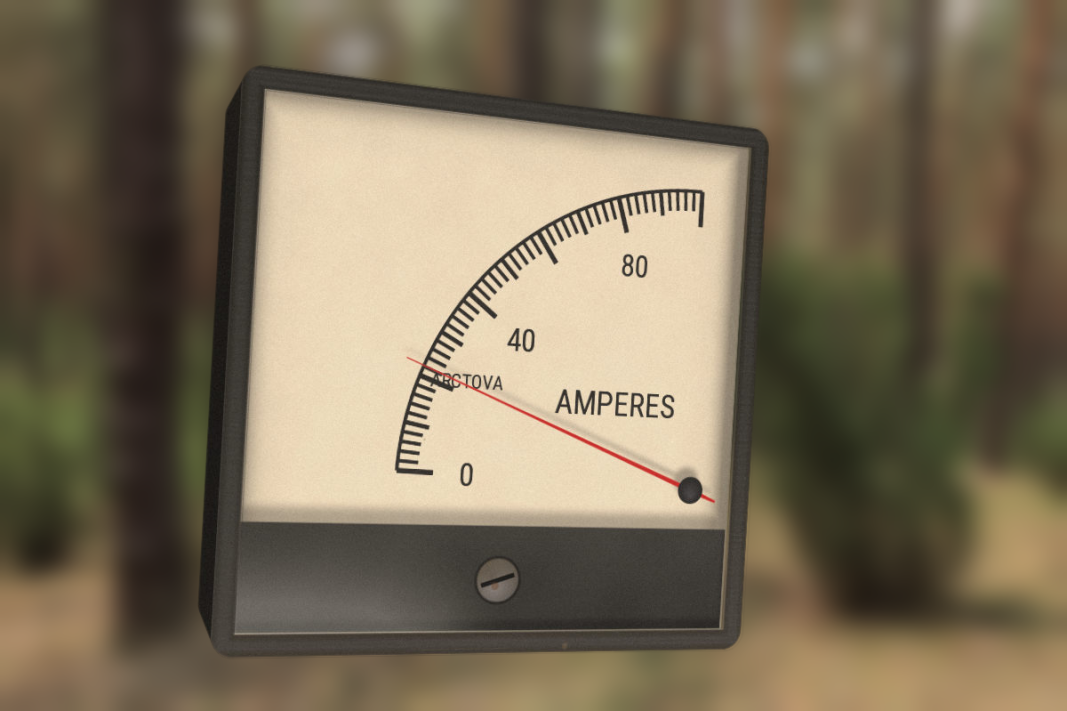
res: 22; A
